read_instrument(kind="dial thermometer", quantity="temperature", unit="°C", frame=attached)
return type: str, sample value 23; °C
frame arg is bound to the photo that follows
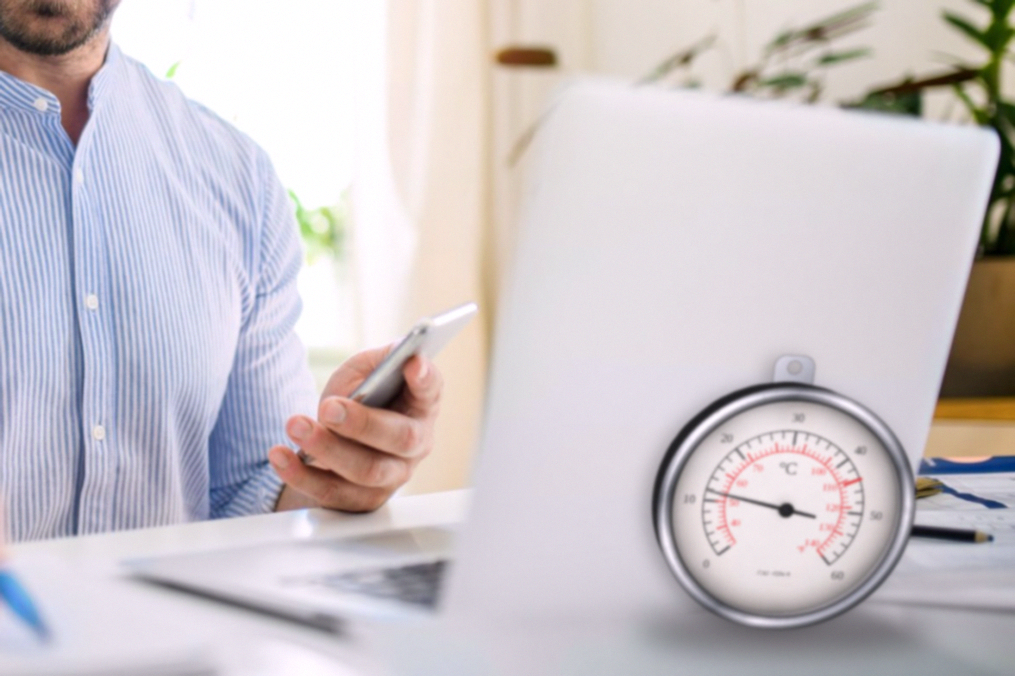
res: 12; °C
